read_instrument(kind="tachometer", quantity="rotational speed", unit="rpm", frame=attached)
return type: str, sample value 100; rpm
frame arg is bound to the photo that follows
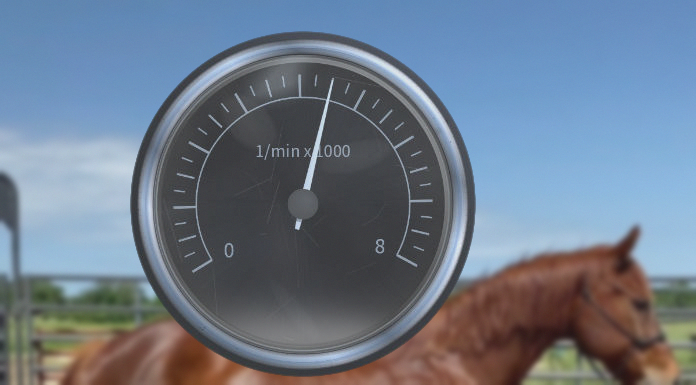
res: 4500; rpm
